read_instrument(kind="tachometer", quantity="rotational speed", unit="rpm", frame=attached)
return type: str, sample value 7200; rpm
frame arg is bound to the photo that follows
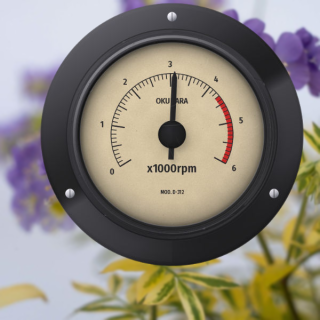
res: 3100; rpm
